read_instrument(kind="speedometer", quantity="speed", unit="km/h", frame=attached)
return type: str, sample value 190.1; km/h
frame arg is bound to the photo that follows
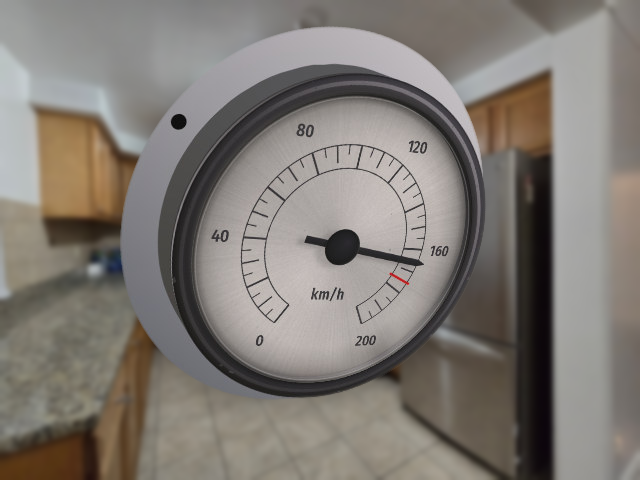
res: 165; km/h
